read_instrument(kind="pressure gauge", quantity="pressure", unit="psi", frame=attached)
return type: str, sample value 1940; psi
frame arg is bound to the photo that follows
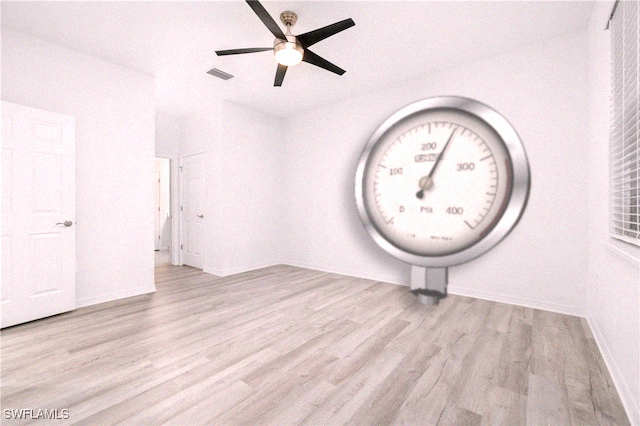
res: 240; psi
